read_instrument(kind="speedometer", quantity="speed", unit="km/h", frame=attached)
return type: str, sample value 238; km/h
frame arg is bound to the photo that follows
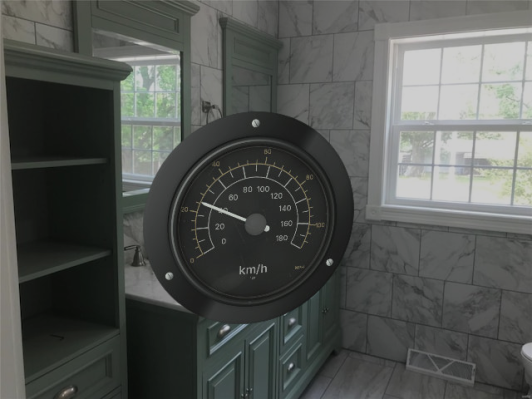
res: 40; km/h
